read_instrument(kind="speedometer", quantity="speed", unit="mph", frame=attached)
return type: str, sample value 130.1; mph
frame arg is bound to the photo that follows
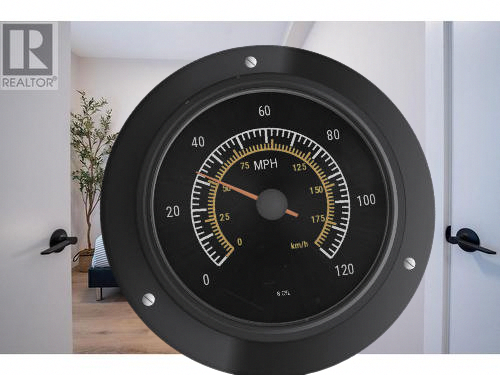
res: 32; mph
